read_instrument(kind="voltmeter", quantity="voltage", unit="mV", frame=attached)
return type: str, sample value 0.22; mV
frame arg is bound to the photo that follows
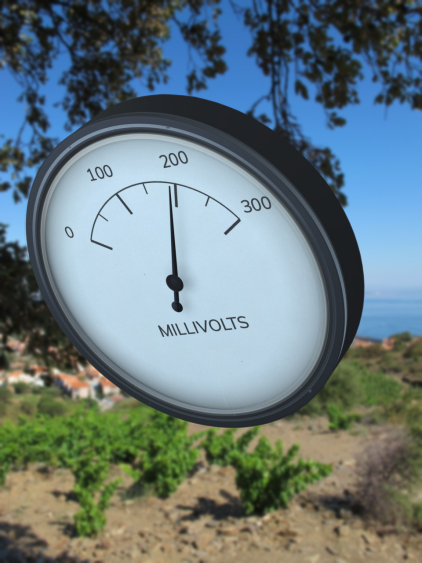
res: 200; mV
